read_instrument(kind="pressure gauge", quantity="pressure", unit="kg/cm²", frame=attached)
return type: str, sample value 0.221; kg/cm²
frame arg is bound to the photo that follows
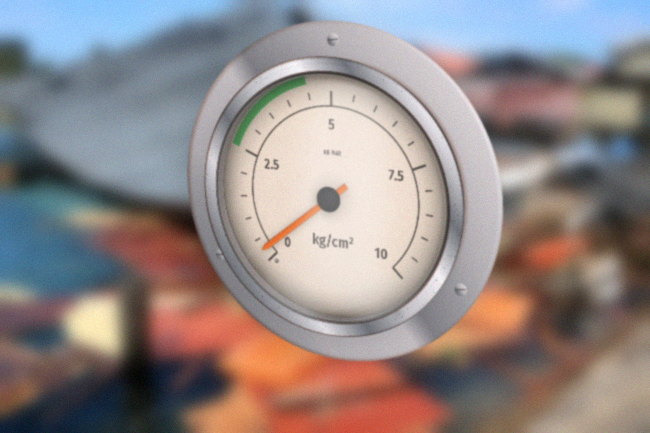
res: 0.25; kg/cm²
